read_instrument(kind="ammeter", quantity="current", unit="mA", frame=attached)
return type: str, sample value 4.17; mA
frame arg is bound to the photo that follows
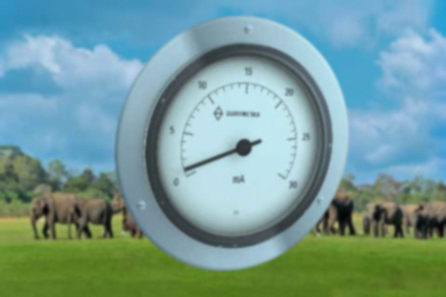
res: 1; mA
